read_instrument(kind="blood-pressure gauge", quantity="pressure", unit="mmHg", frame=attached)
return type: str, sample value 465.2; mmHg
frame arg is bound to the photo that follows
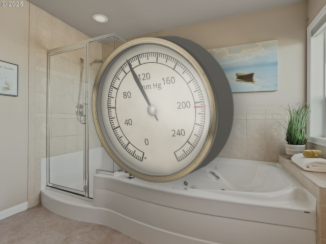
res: 110; mmHg
